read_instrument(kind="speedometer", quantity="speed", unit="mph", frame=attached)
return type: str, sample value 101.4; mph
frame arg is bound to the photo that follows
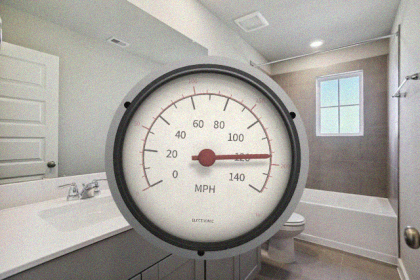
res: 120; mph
